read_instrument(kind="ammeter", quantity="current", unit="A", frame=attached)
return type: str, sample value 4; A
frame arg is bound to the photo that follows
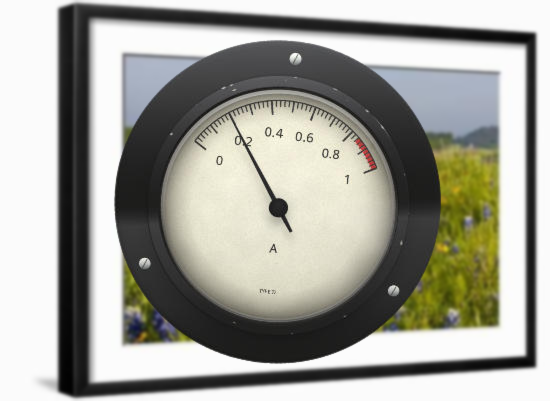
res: 0.2; A
